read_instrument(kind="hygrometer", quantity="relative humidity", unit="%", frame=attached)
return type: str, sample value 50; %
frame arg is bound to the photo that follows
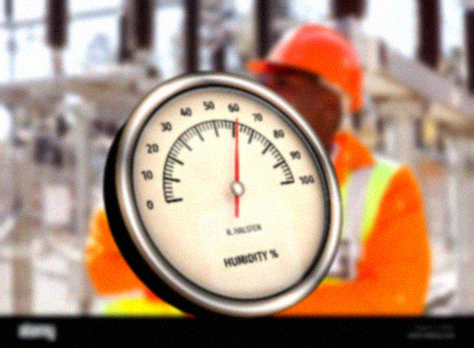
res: 60; %
